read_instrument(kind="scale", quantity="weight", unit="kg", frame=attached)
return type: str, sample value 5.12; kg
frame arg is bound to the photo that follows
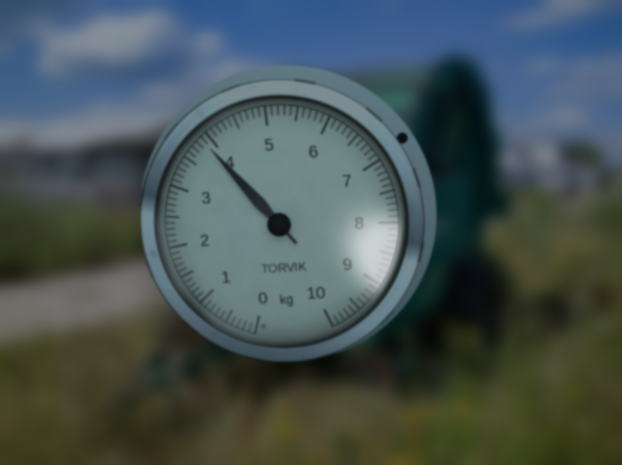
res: 3.9; kg
